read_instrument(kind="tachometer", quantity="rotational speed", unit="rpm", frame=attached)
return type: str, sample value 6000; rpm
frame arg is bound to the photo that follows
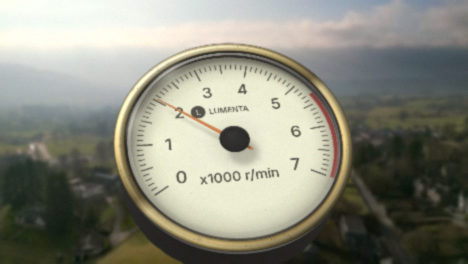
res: 2000; rpm
